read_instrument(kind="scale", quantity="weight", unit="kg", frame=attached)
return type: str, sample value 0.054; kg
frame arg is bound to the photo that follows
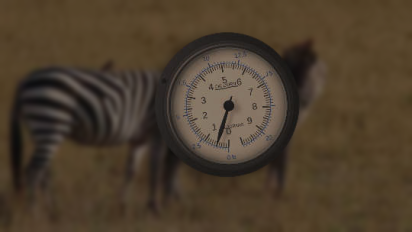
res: 0.5; kg
